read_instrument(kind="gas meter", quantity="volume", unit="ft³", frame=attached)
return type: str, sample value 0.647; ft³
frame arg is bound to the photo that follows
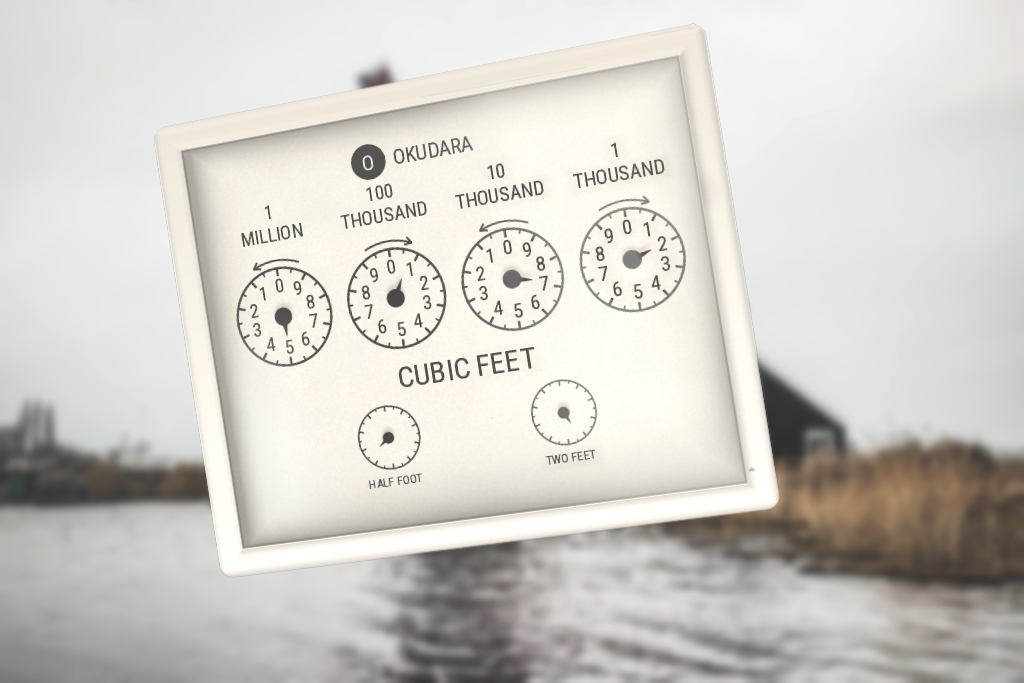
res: 507200; ft³
